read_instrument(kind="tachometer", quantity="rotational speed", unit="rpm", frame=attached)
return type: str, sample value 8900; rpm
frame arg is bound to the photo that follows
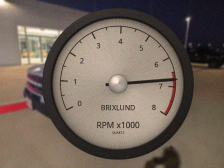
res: 6750; rpm
